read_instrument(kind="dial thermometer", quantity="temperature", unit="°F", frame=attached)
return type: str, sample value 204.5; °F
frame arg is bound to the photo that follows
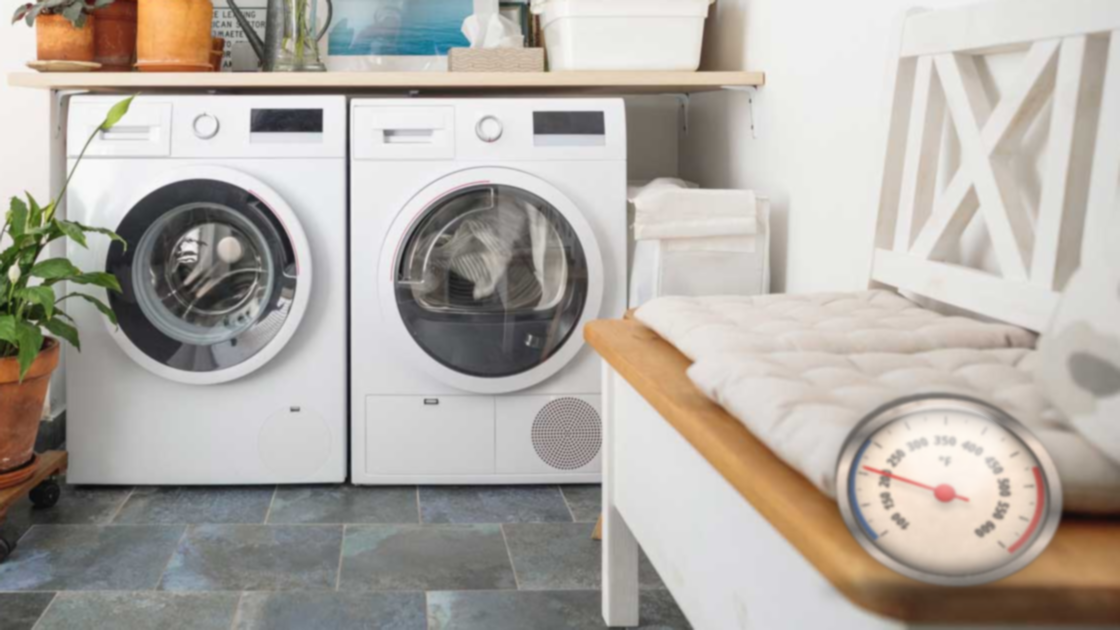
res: 212.5; °F
